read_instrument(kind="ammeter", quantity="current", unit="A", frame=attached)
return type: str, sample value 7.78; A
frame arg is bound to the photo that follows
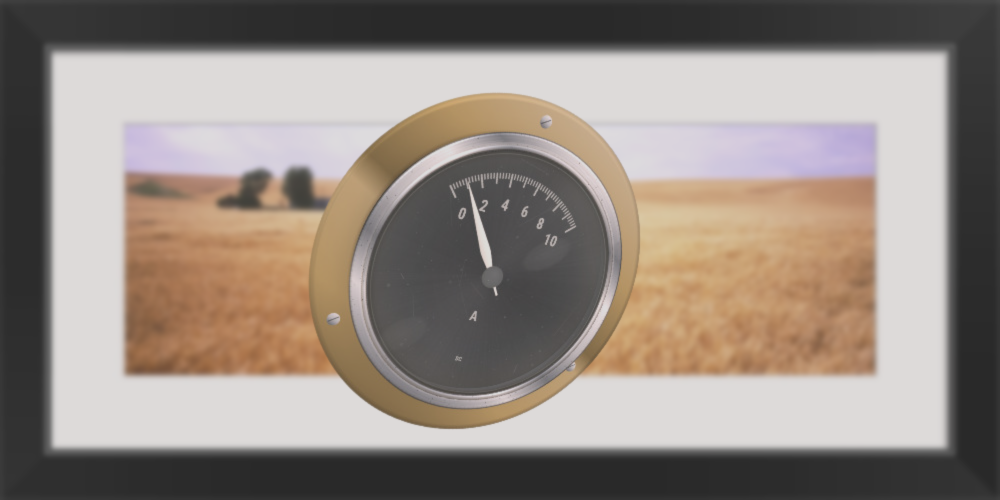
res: 1; A
